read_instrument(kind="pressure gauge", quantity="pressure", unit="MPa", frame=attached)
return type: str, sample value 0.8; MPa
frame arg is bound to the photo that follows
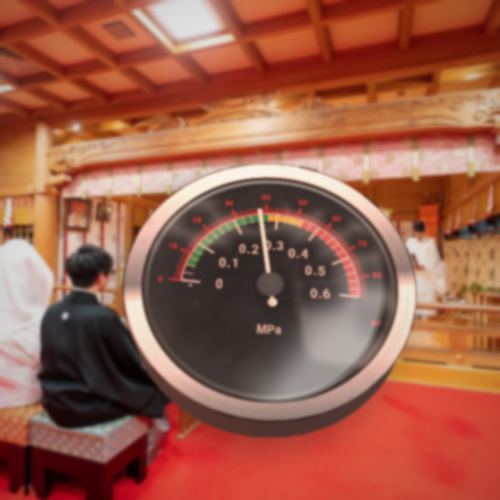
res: 0.26; MPa
